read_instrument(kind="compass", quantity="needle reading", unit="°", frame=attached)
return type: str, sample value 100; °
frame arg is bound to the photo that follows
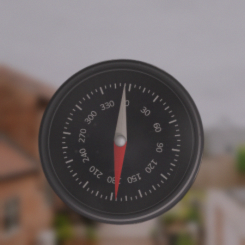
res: 175; °
